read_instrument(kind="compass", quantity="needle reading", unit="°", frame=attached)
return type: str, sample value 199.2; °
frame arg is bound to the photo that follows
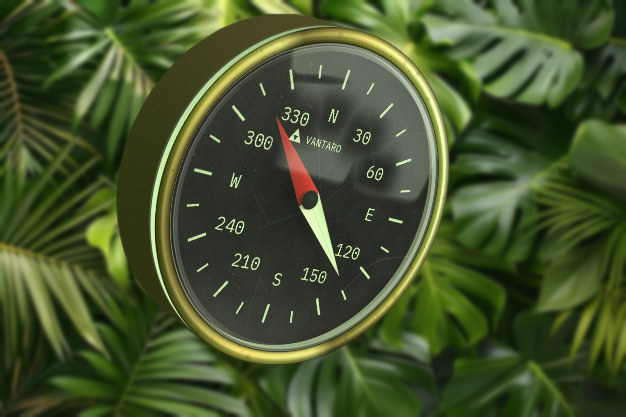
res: 315; °
